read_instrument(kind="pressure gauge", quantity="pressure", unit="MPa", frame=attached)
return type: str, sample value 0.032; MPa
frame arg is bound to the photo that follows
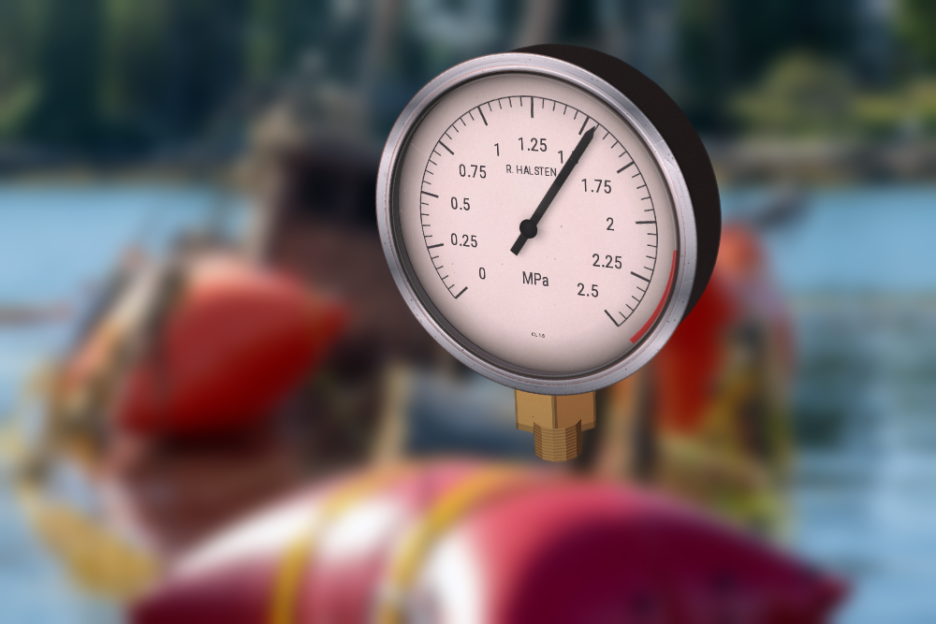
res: 1.55; MPa
